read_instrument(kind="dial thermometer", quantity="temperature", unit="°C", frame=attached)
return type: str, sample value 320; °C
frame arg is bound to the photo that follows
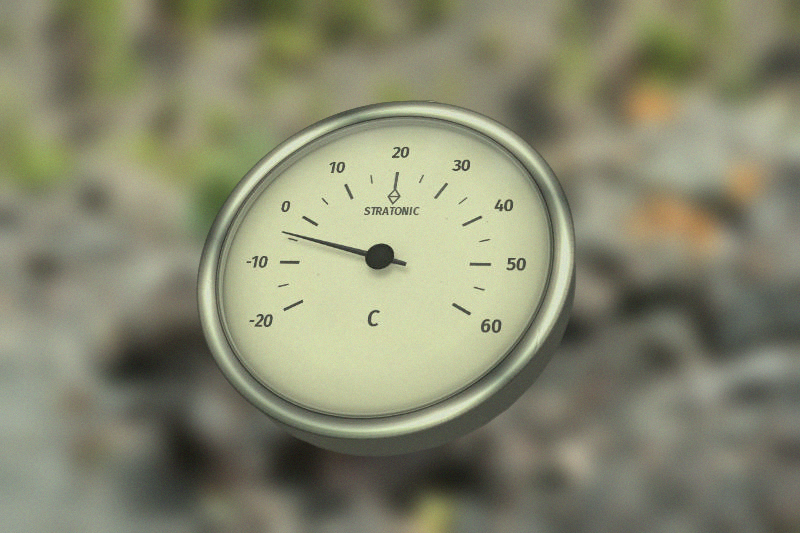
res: -5; °C
